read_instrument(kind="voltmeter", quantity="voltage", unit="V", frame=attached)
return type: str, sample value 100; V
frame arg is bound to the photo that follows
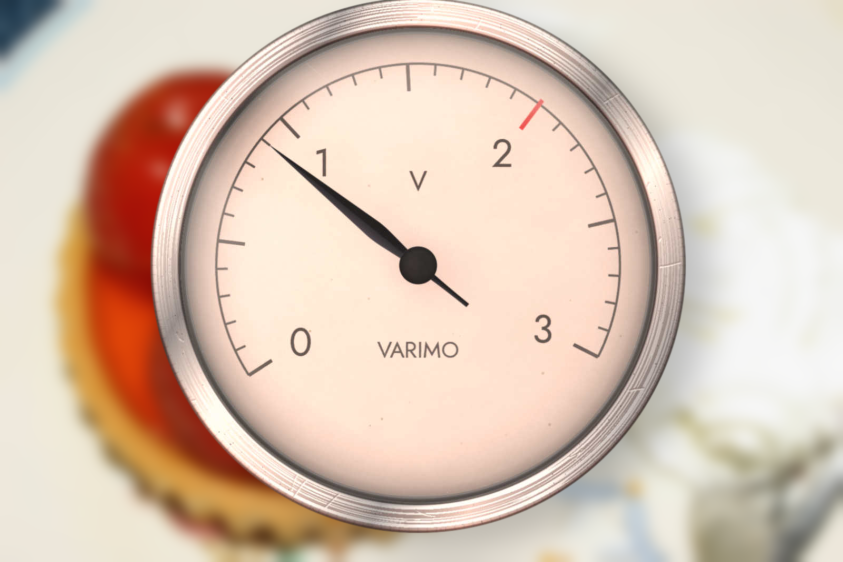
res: 0.9; V
